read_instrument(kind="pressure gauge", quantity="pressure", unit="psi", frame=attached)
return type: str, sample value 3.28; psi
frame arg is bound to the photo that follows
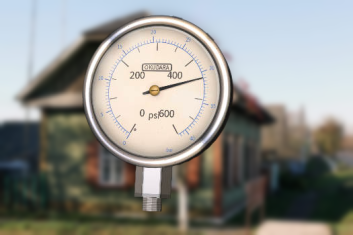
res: 450; psi
